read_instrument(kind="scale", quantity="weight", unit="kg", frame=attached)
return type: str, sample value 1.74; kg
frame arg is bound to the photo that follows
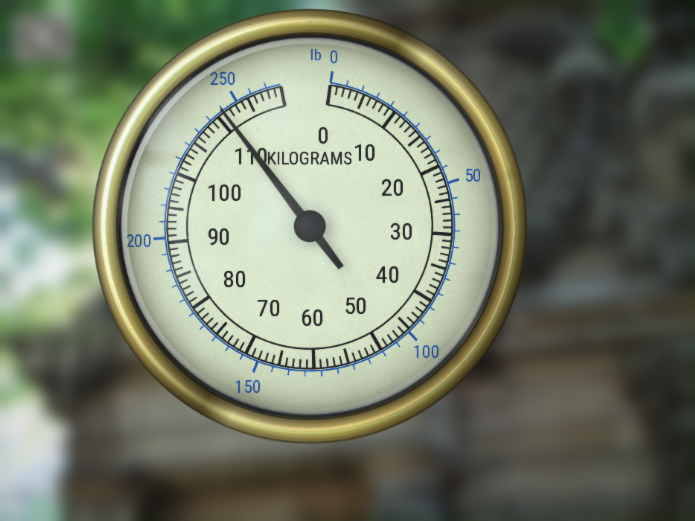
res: 111; kg
